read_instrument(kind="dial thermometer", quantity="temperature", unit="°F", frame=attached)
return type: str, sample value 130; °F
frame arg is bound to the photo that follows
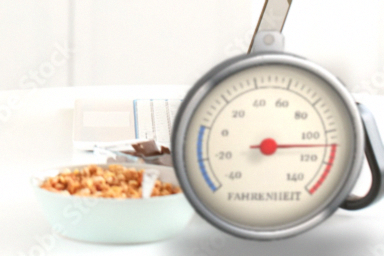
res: 108; °F
